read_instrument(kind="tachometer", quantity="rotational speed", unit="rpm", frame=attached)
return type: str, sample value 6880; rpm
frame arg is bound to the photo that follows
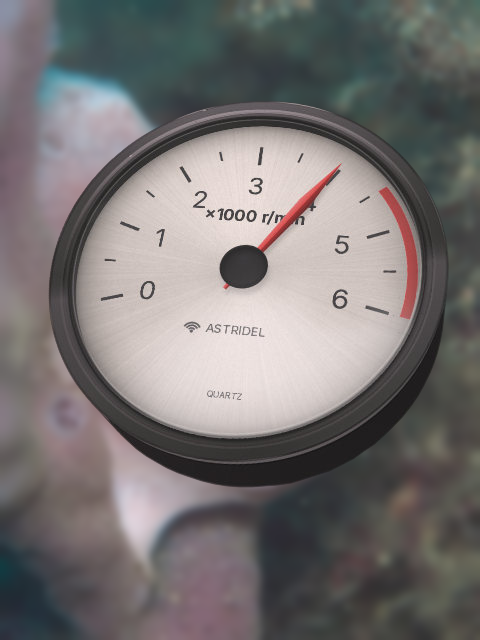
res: 4000; rpm
